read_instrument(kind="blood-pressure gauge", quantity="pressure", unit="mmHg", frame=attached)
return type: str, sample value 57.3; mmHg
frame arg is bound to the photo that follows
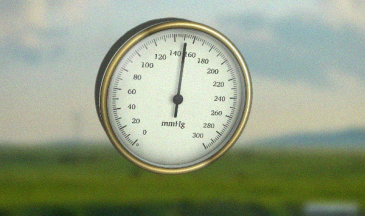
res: 150; mmHg
